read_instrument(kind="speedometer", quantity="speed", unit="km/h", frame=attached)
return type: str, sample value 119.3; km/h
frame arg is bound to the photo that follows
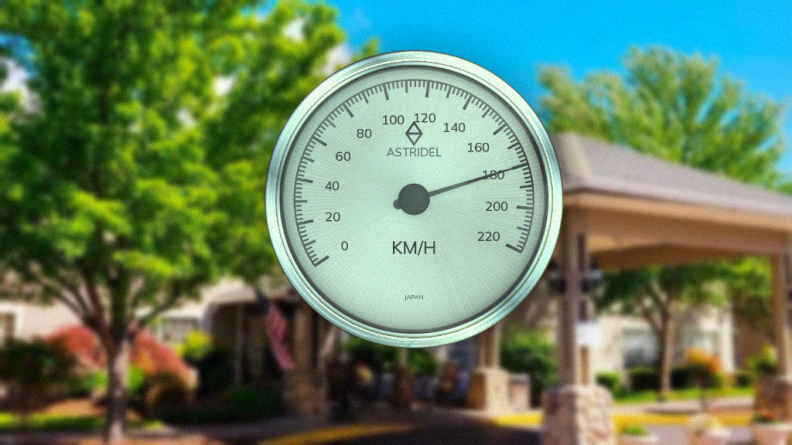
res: 180; km/h
